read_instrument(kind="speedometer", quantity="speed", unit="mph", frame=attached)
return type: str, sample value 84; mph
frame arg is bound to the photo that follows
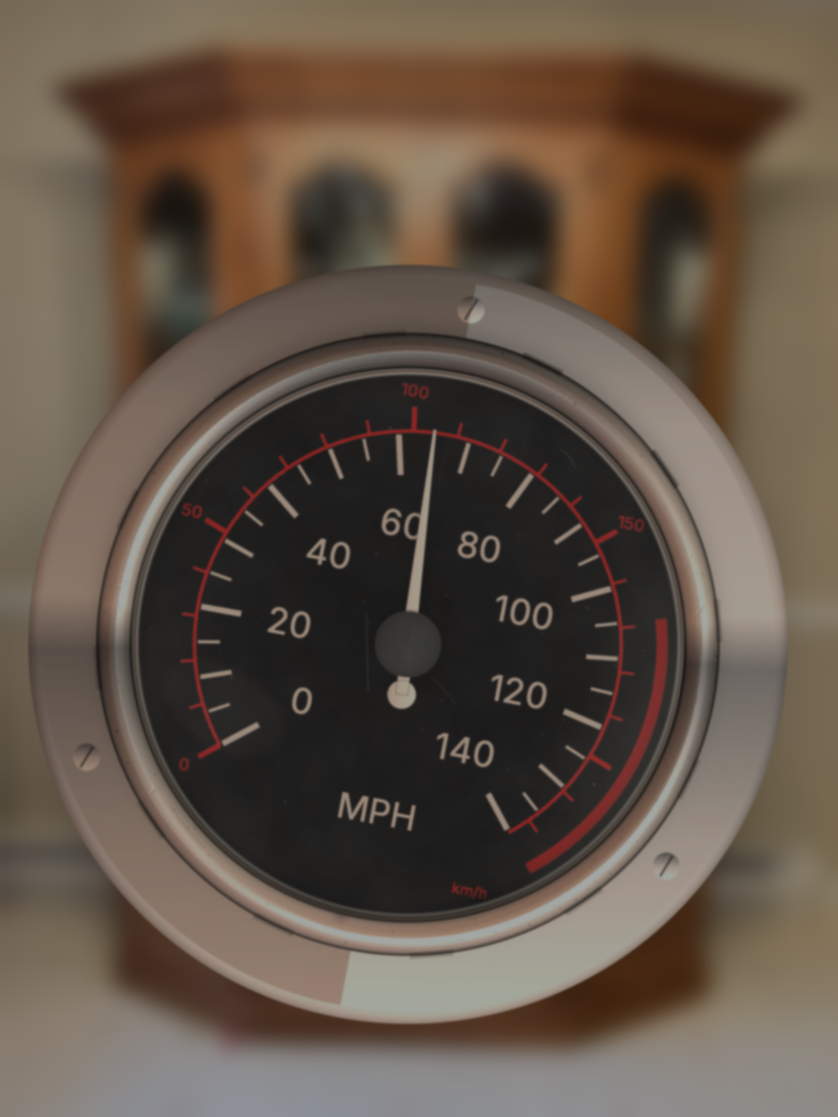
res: 65; mph
